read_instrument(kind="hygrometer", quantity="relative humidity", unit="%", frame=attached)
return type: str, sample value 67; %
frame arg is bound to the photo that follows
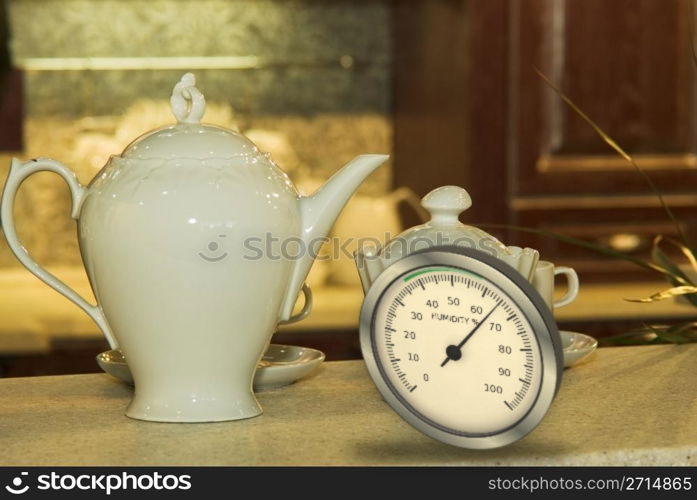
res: 65; %
